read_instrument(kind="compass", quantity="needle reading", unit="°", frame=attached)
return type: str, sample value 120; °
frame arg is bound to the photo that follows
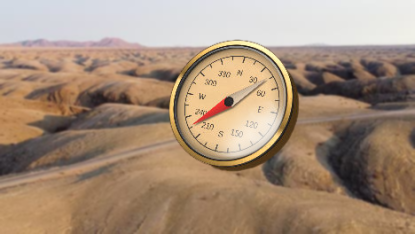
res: 225; °
